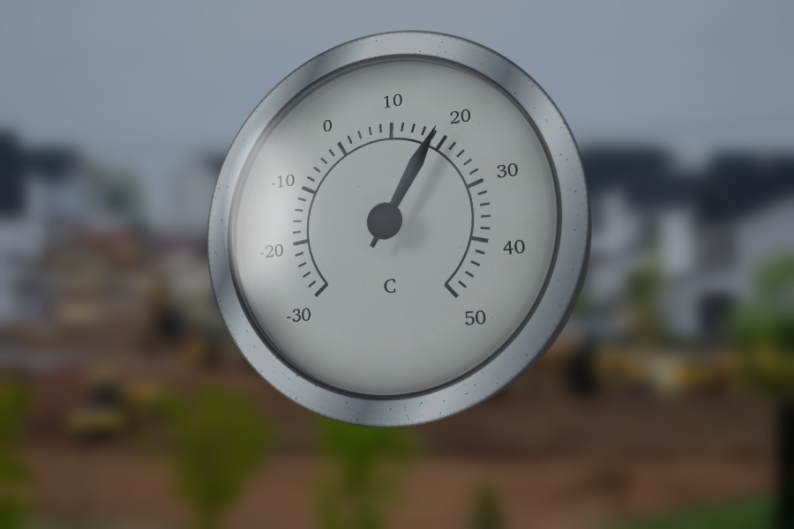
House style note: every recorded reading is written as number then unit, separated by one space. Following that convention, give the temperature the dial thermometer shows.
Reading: 18 °C
